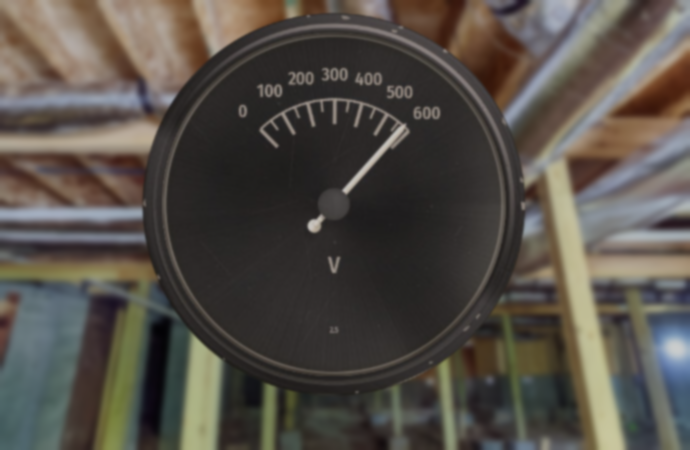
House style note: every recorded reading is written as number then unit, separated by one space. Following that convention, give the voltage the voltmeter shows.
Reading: 575 V
